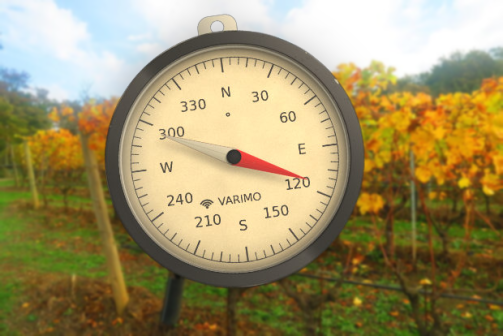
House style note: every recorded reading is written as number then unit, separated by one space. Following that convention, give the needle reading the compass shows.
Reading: 115 °
